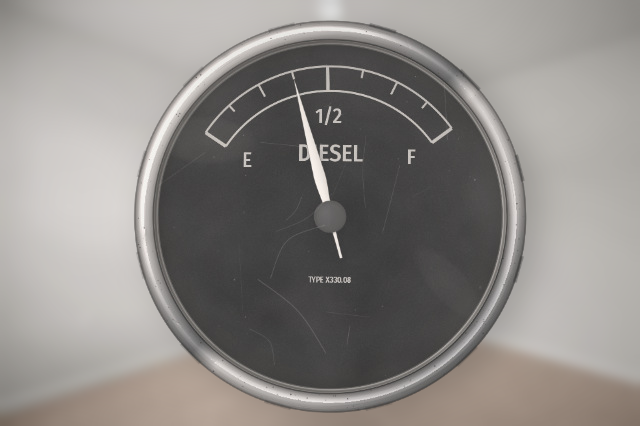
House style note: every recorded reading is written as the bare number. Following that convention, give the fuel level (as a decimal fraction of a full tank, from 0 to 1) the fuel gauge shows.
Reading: 0.375
